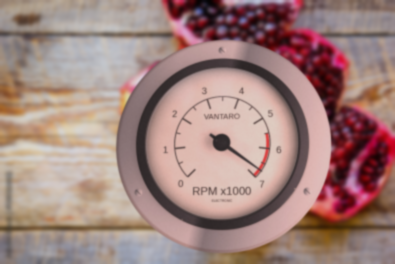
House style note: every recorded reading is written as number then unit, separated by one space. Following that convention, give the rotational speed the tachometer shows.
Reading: 6750 rpm
